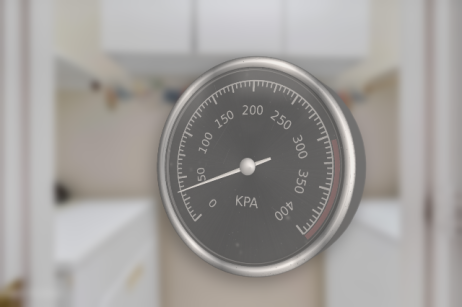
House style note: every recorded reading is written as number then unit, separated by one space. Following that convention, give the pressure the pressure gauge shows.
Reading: 35 kPa
